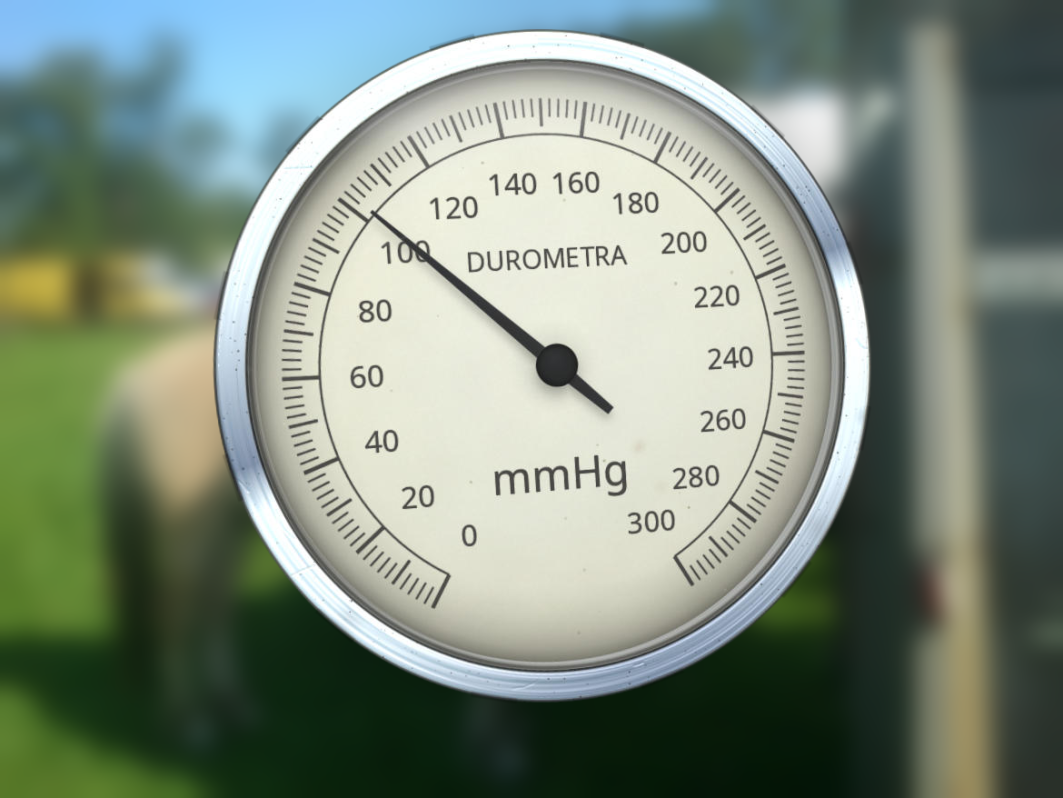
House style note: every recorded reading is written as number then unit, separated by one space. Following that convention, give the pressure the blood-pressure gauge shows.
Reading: 102 mmHg
